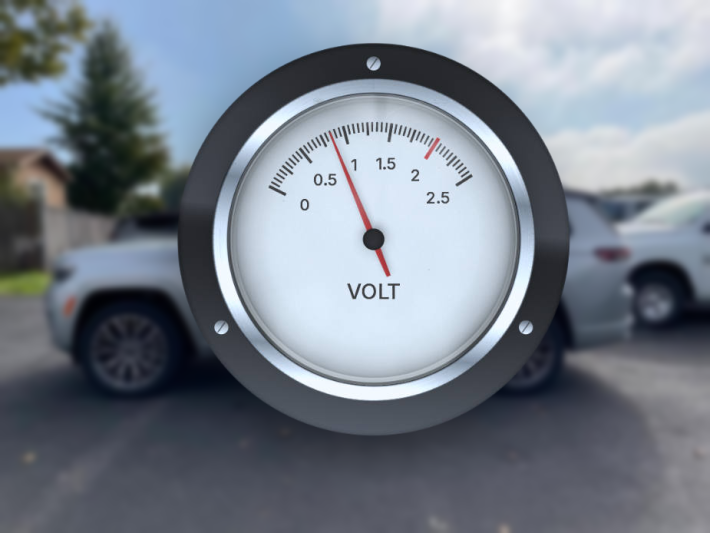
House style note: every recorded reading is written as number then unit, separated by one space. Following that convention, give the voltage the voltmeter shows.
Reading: 0.85 V
